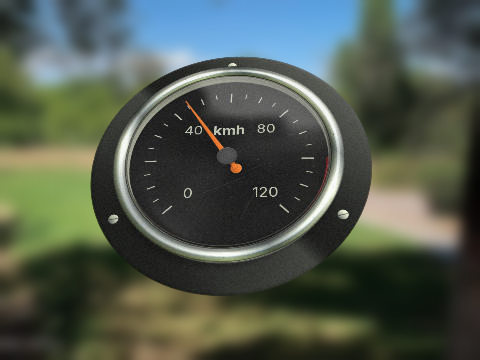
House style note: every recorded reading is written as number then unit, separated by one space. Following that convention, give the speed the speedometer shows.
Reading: 45 km/h
